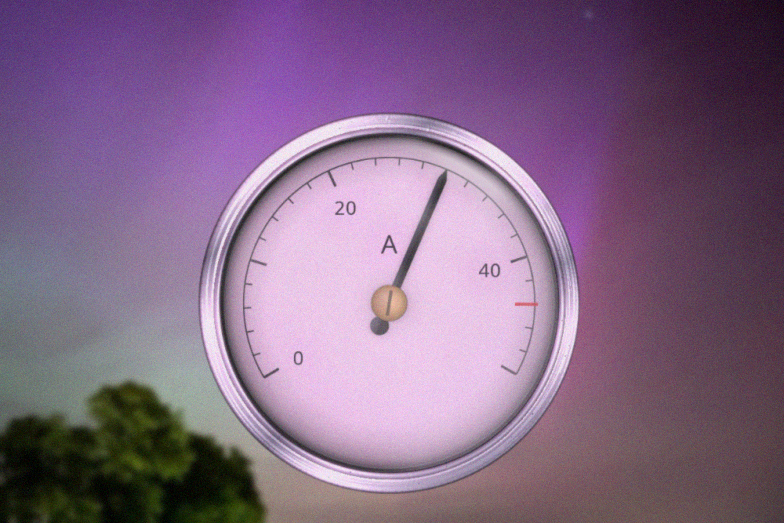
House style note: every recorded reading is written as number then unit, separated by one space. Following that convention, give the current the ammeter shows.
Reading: 30 A
